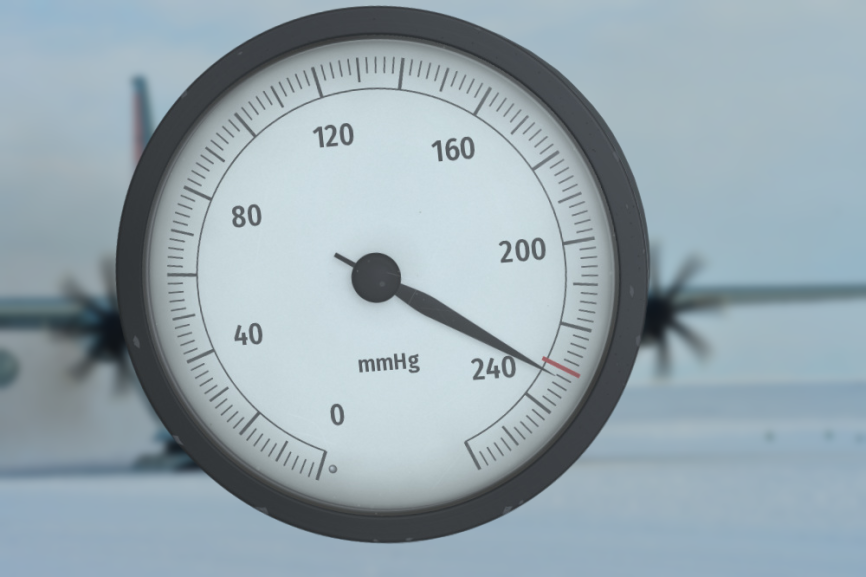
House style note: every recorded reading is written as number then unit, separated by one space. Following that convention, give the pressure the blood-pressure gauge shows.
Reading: 232 mmHg
